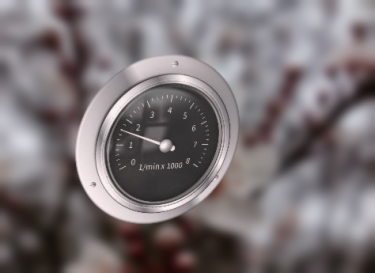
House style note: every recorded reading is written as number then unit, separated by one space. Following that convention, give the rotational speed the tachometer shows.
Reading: 1600 rpm
